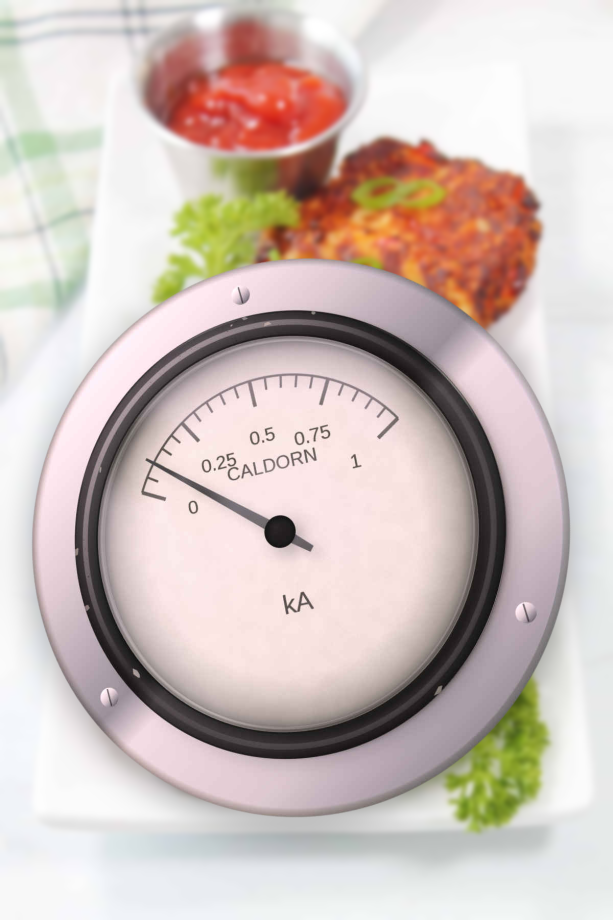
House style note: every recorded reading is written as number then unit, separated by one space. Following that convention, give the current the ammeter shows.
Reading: 0.1 kA
